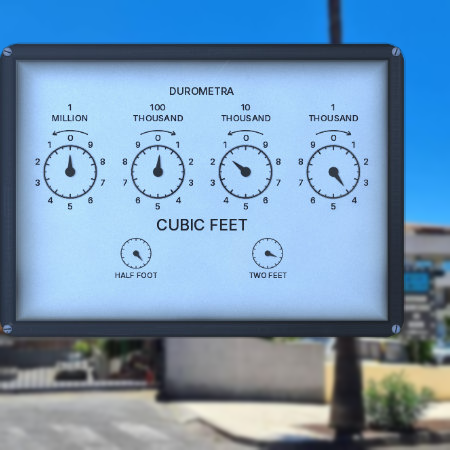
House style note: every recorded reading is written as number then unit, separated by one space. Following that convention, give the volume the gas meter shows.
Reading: 1400 ft³
